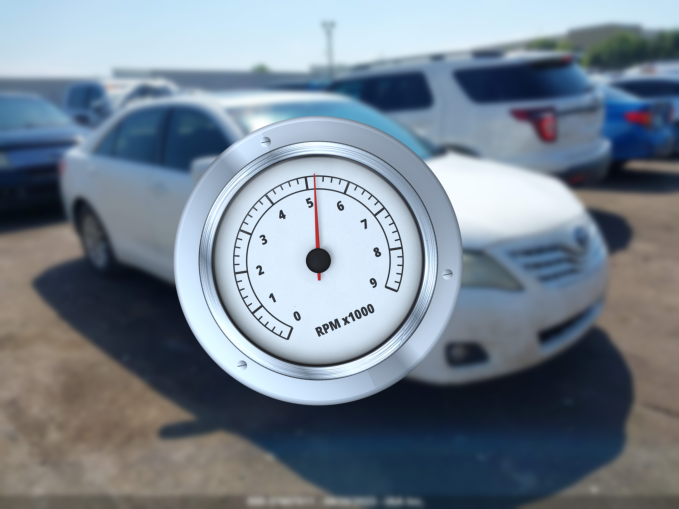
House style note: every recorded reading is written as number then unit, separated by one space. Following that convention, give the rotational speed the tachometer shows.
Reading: 5200 rpm
